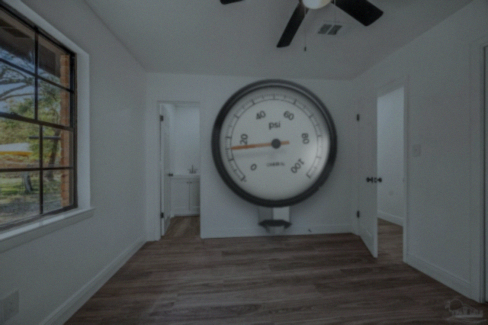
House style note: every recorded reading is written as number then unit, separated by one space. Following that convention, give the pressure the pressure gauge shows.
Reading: 15 psi
